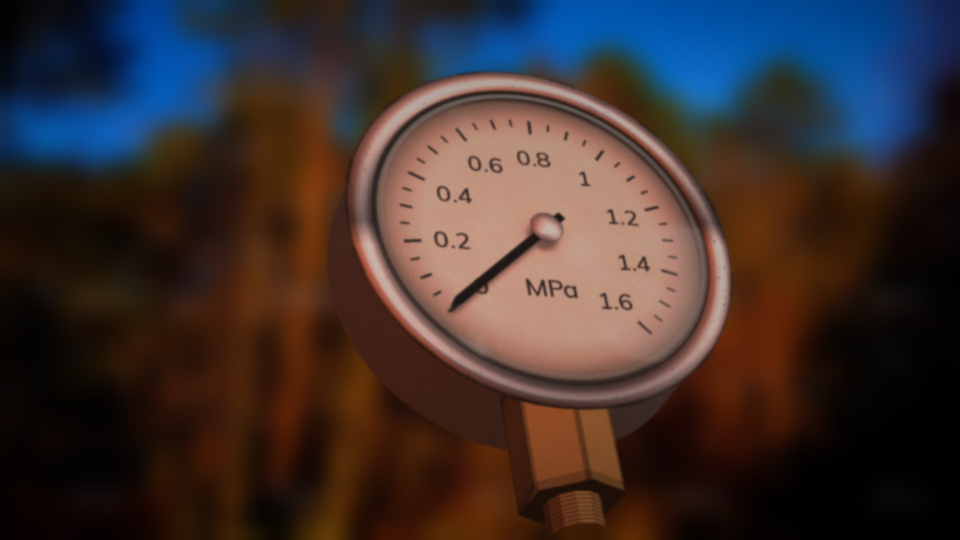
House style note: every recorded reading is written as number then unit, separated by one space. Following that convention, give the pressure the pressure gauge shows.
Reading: 0 MPa
